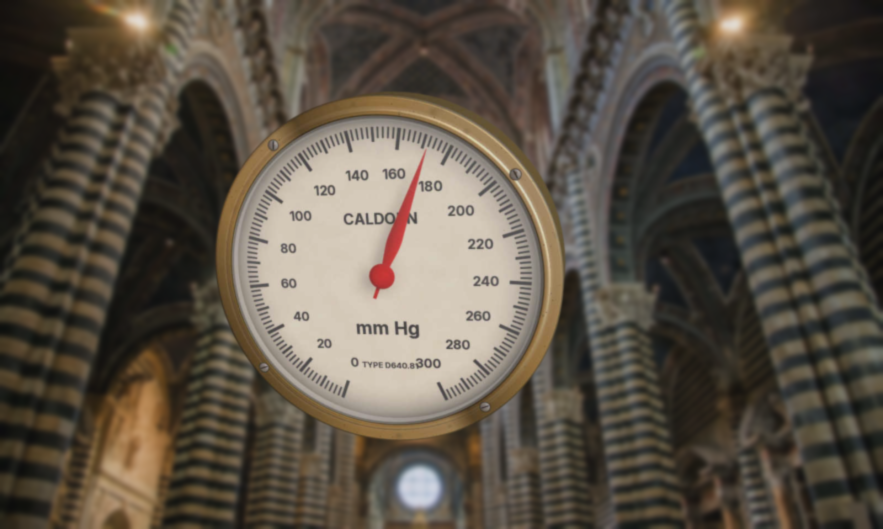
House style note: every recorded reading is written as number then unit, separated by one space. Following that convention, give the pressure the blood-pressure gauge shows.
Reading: 172 mmHg
